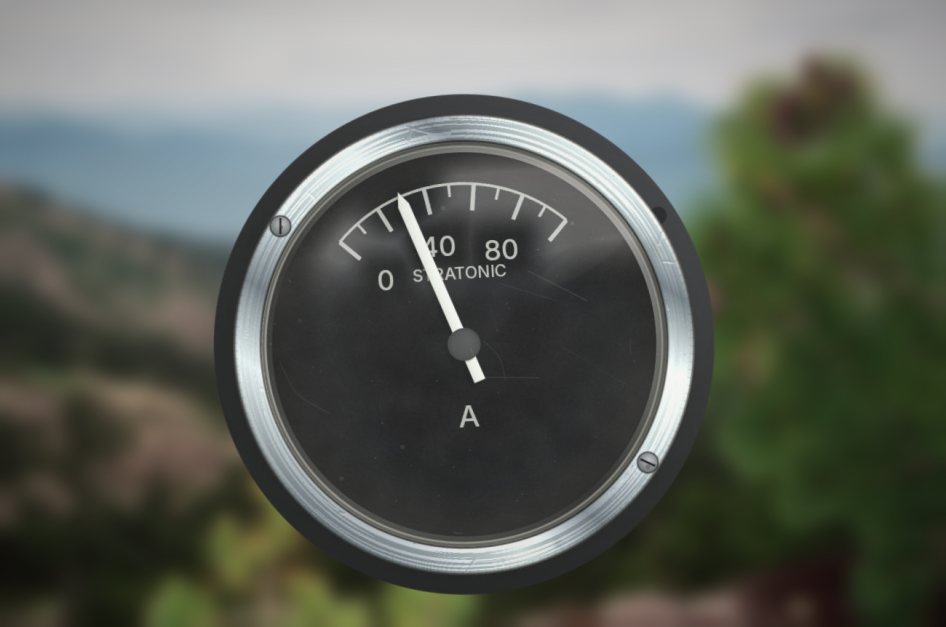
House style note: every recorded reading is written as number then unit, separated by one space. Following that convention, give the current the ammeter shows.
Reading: 30 A
